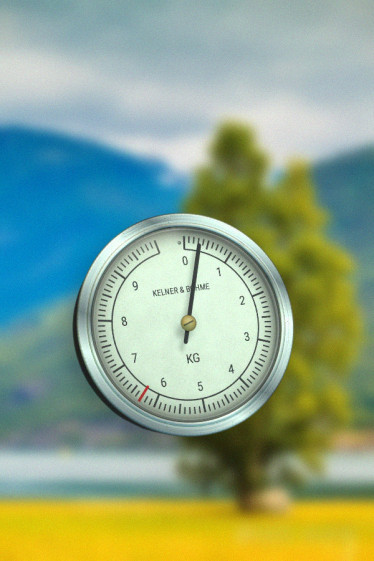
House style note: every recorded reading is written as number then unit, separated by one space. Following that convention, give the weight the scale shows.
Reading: 0.3 kg
